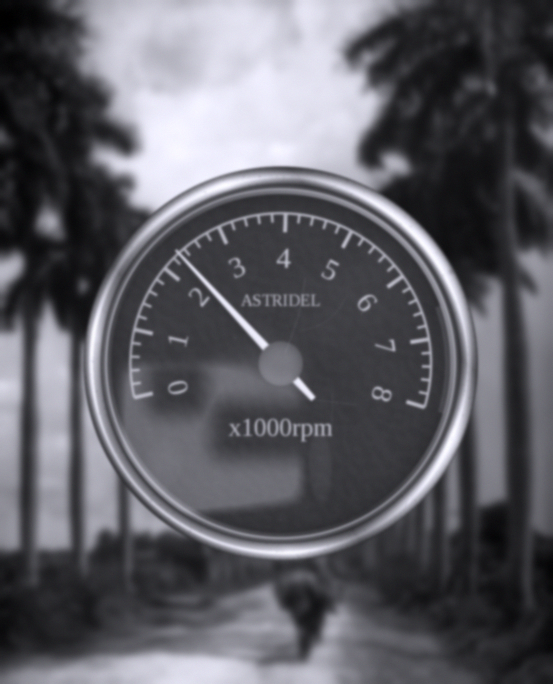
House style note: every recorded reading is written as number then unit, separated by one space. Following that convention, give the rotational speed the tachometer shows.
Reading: 2300 rpm
